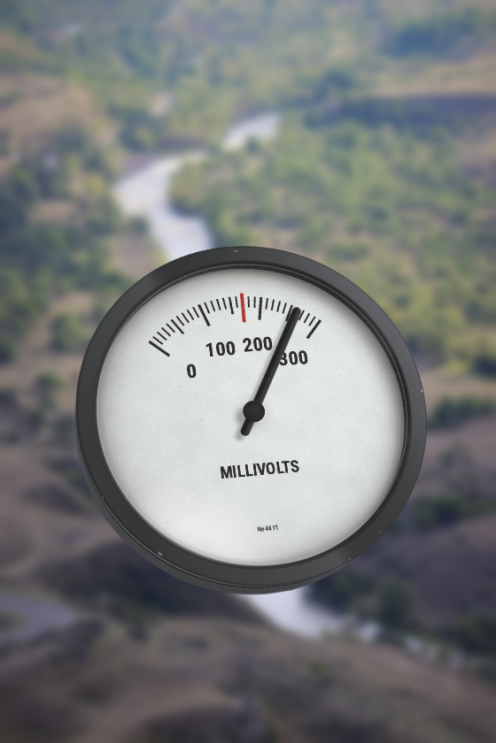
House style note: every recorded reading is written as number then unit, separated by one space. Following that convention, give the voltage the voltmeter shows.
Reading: 260 mV
